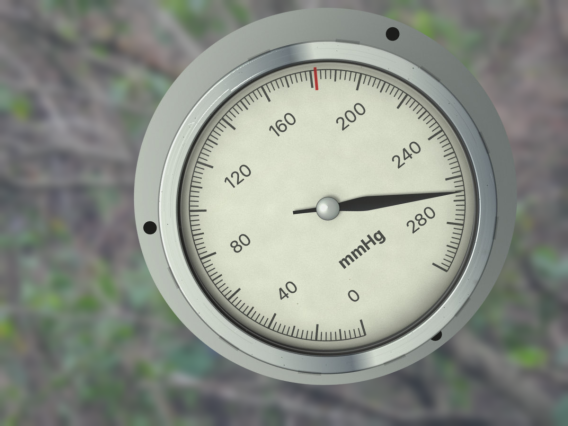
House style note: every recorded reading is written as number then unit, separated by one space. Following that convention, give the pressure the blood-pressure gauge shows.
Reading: 266 mmHg
